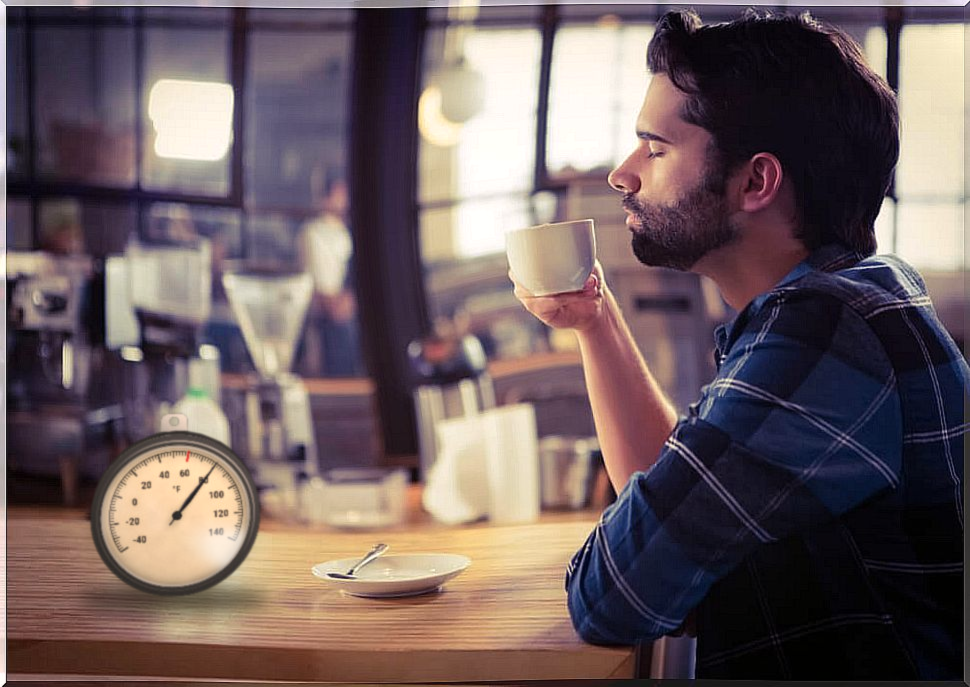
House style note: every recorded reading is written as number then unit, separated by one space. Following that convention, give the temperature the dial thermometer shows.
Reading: 80 °F
